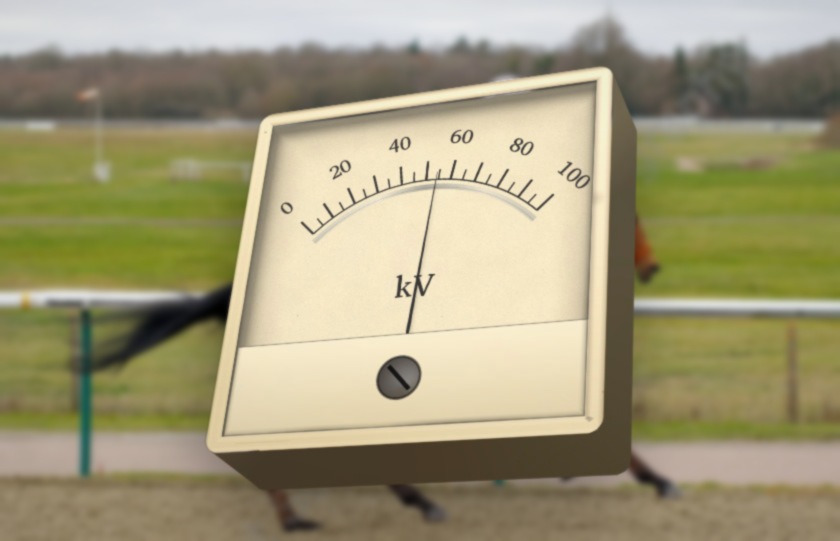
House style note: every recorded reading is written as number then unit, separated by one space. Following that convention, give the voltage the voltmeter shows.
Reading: 55 kV
